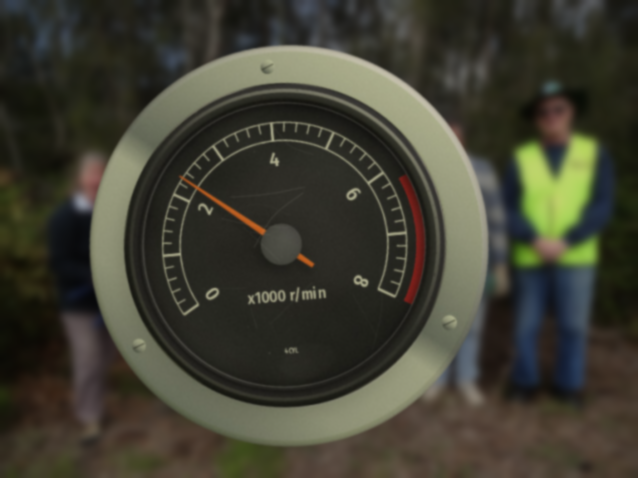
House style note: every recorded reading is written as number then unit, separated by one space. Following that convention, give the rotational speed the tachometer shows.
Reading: 2300 rpm
